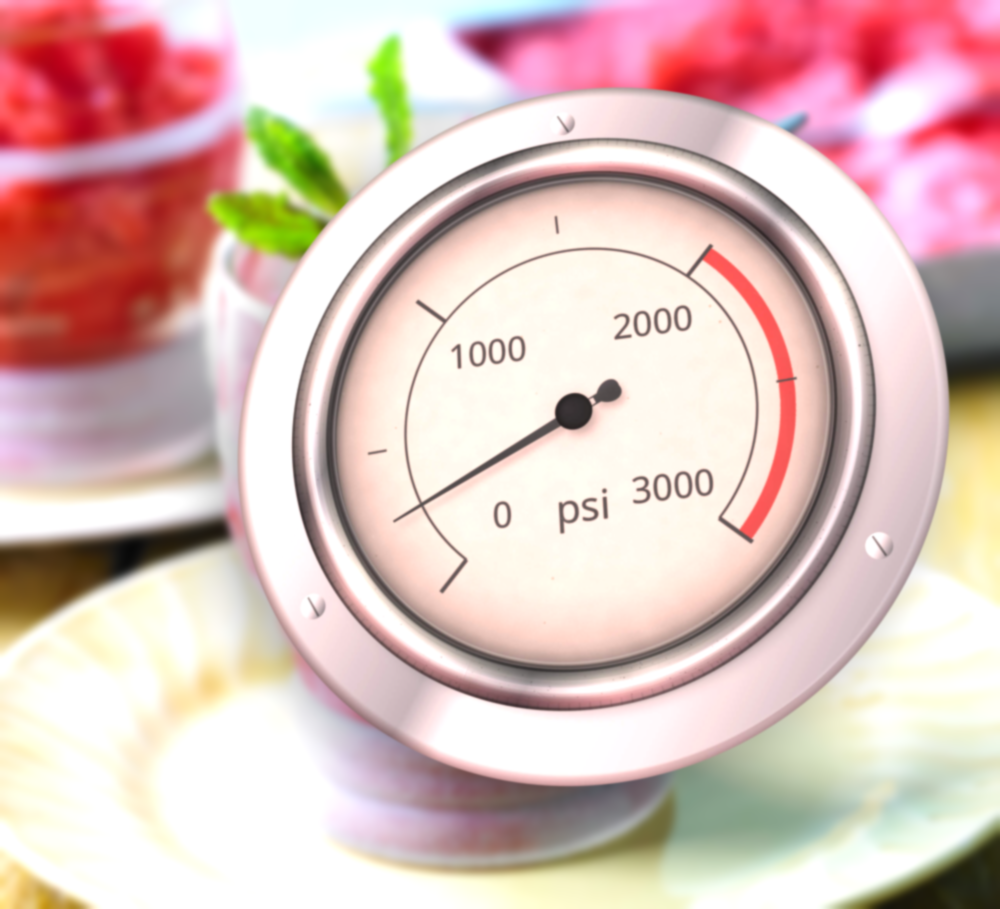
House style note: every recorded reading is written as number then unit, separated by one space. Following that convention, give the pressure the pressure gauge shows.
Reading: 250 psi
